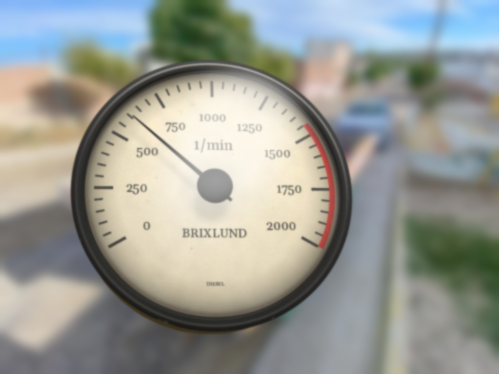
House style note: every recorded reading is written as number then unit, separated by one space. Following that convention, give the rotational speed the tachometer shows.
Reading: 600 rpm
